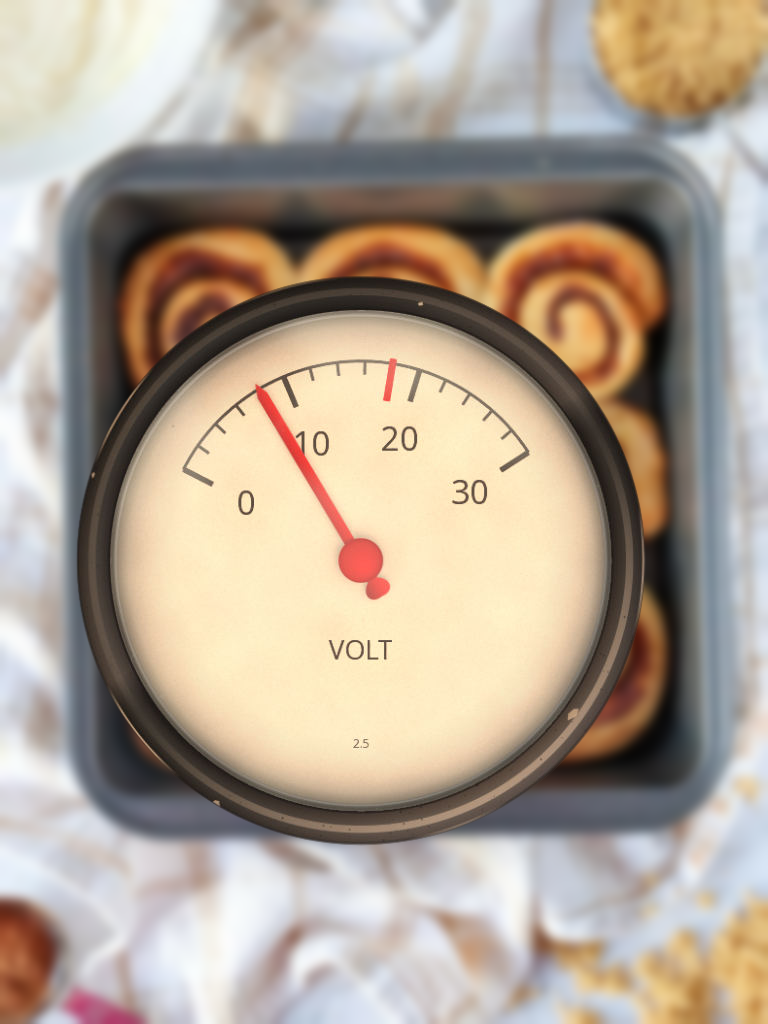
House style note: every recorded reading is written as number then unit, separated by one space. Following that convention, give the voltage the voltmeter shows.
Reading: 8 V
